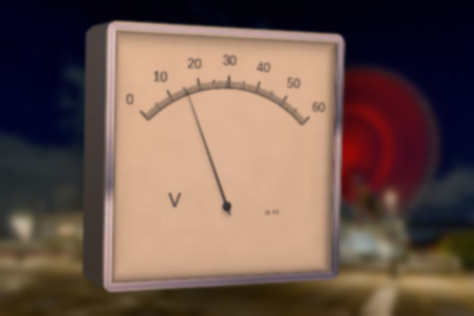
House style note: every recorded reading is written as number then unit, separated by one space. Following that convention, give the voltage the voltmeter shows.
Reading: 15 V
